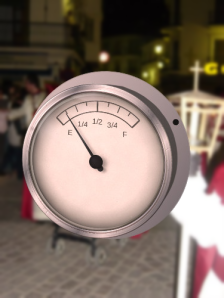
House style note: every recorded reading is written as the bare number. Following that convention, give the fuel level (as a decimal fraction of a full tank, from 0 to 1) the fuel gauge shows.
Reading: 0.125
